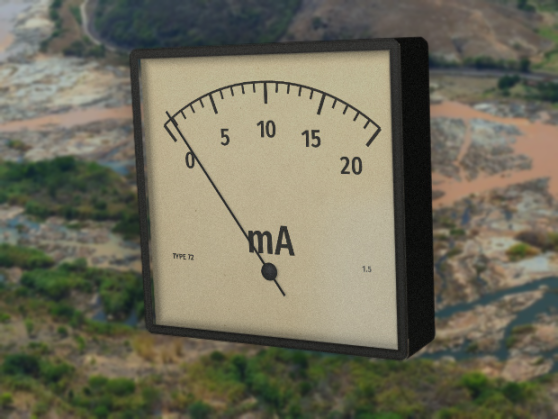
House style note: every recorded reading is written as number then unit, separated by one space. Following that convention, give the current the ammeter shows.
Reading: 1 mA
